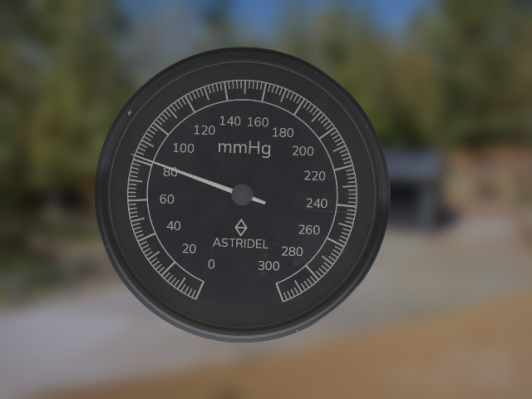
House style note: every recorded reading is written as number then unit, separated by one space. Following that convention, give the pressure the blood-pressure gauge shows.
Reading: 82 mmHg
